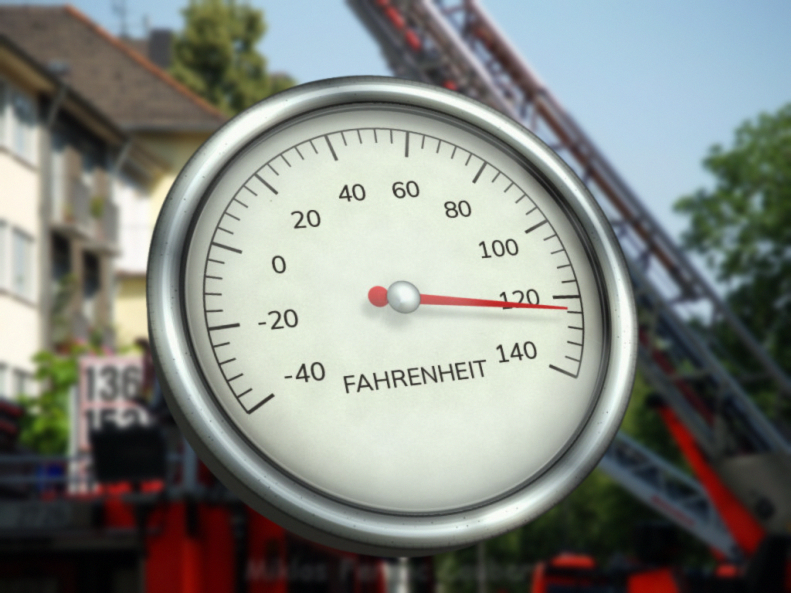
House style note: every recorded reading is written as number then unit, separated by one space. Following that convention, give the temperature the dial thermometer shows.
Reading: 124 °F
